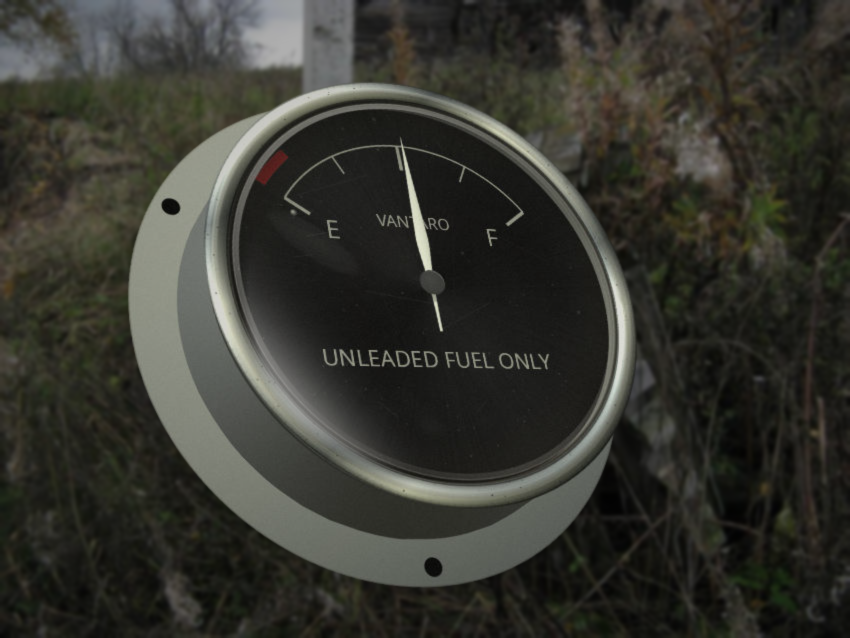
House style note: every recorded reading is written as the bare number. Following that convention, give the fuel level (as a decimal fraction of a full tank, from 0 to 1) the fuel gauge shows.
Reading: 0.5
